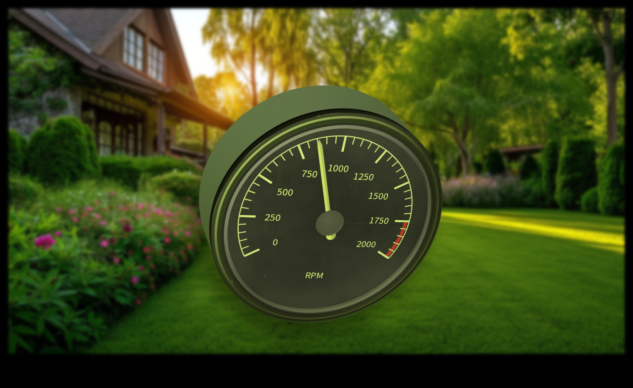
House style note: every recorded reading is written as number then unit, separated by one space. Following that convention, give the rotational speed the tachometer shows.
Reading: 850 rpm
